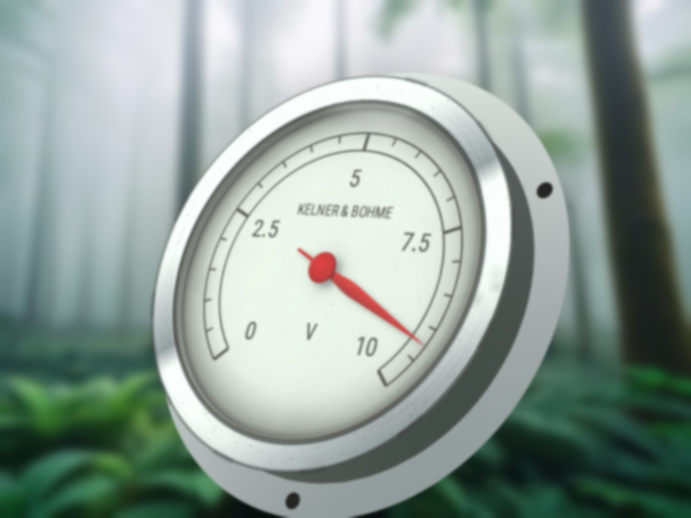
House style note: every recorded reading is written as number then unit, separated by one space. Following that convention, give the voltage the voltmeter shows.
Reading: 9.25 V
